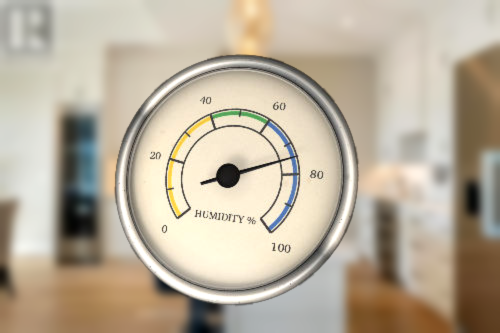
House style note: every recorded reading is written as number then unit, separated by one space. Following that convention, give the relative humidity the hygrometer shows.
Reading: 75 %
